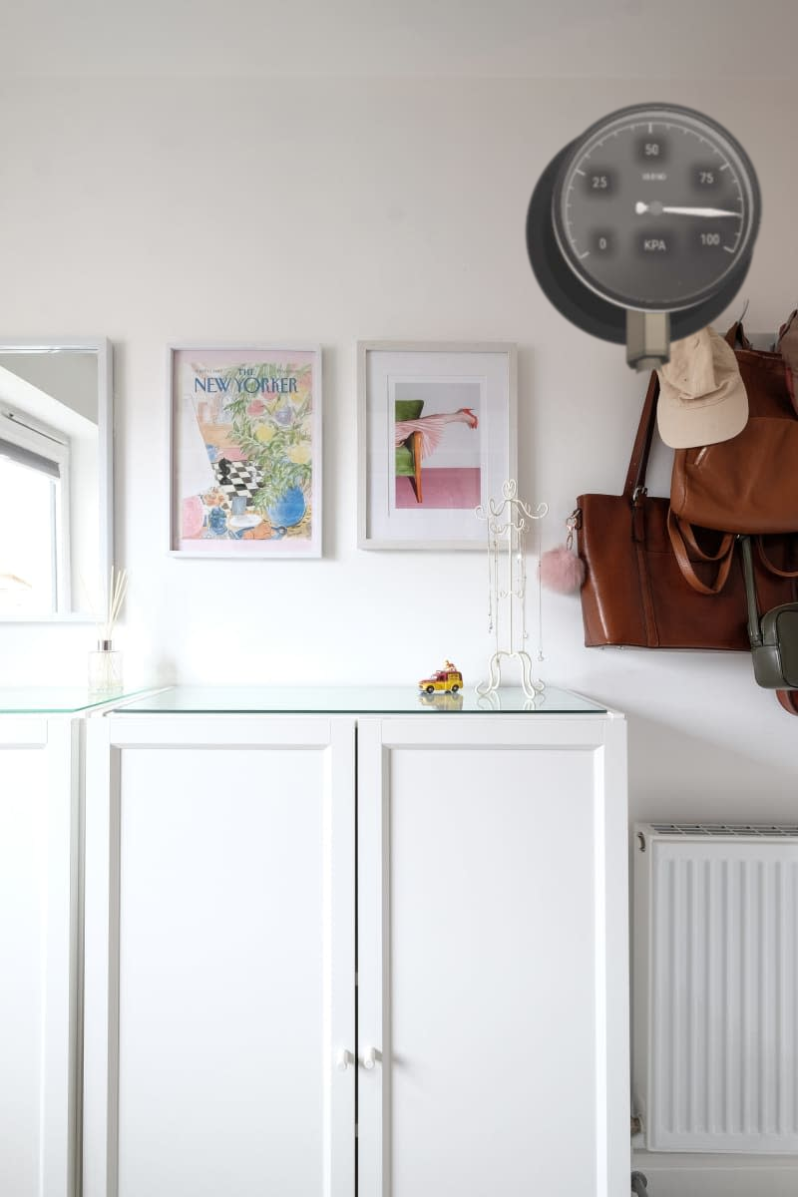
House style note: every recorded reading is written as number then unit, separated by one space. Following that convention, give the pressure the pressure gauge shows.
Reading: 90 kPa
